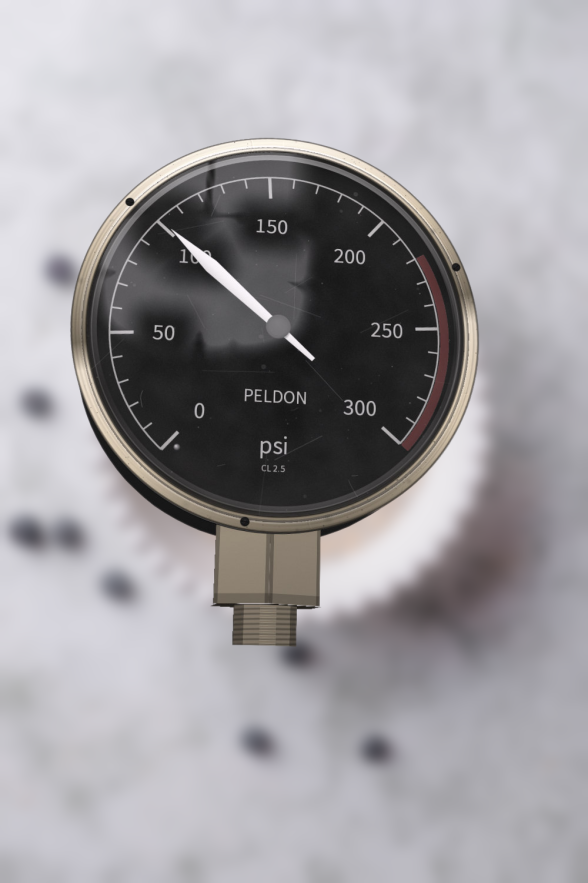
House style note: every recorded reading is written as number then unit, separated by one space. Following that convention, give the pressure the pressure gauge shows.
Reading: 100 psi
